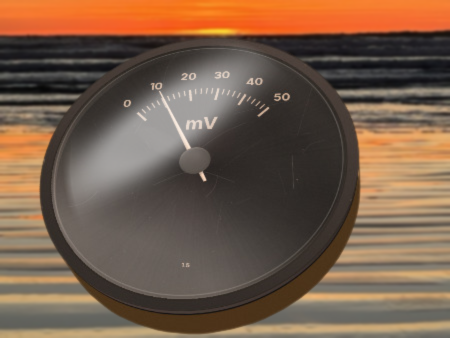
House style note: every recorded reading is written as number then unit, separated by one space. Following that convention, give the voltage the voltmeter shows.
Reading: 10 mV
